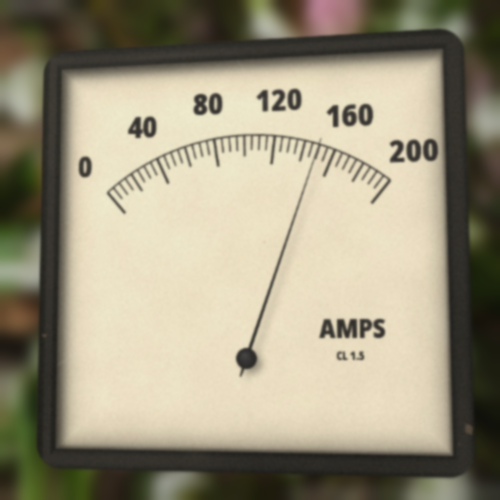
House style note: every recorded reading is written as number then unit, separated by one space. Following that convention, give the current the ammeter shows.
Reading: 150 A
